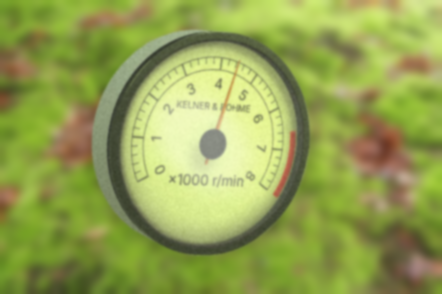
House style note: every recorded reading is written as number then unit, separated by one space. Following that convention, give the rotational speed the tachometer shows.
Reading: 4400 rpm
